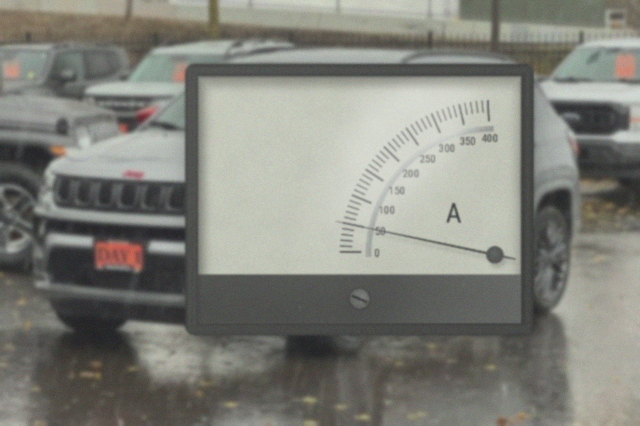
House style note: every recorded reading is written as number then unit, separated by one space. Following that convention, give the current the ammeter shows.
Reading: 50 A
